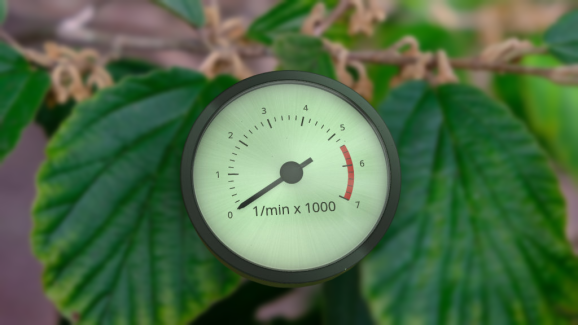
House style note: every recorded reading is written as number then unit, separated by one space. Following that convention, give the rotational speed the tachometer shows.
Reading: 0 rpm
